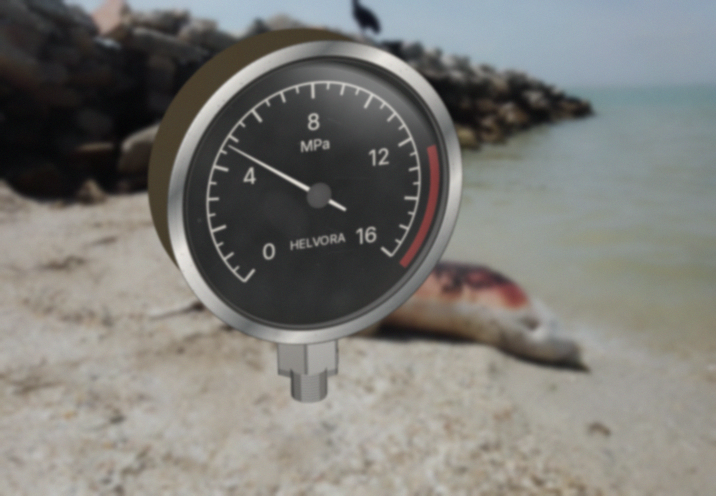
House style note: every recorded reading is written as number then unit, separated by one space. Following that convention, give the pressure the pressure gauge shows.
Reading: 4.75 MPa
